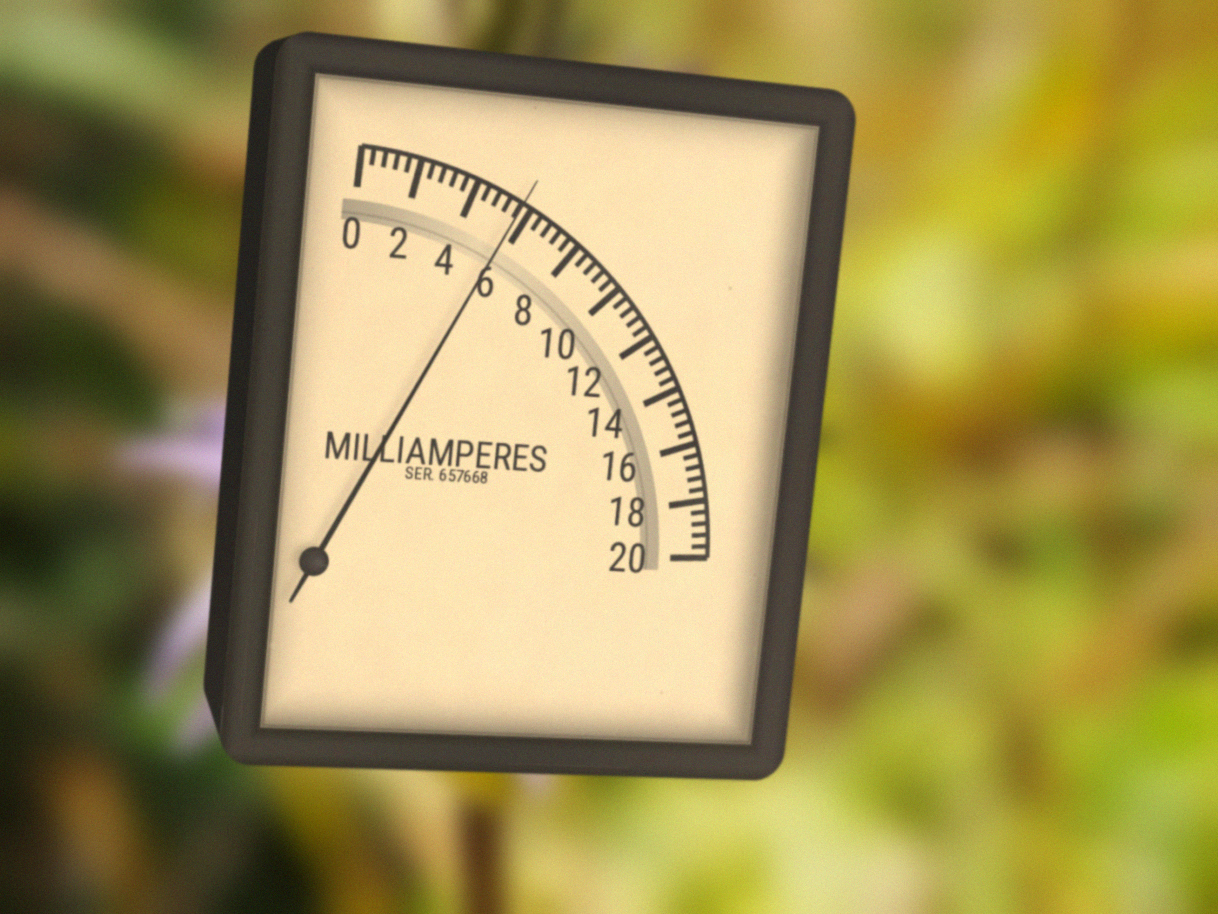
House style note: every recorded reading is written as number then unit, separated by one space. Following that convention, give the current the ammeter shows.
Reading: 5.6 mA
